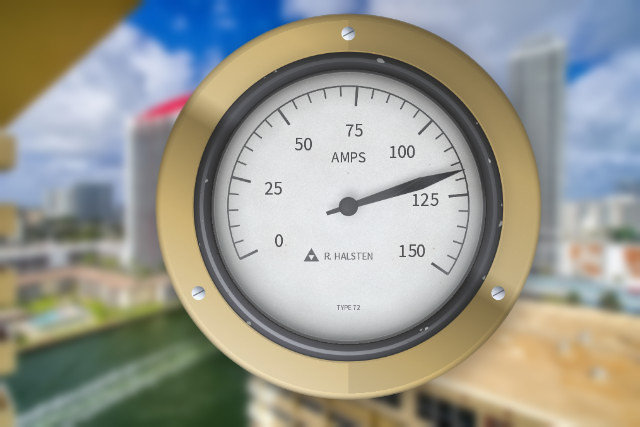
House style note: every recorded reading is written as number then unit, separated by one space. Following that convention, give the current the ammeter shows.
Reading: 117.5 A
